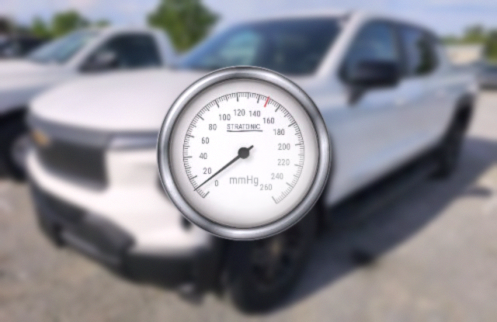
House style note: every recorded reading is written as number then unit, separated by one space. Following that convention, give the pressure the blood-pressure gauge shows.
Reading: 10 mmHg
